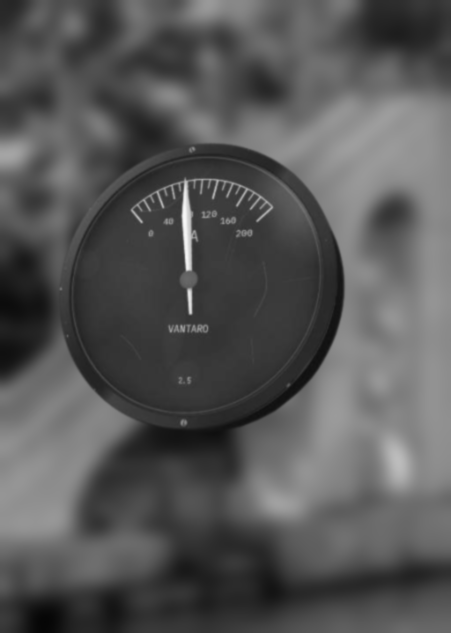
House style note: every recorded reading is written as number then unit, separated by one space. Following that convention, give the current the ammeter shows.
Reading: 80 A
